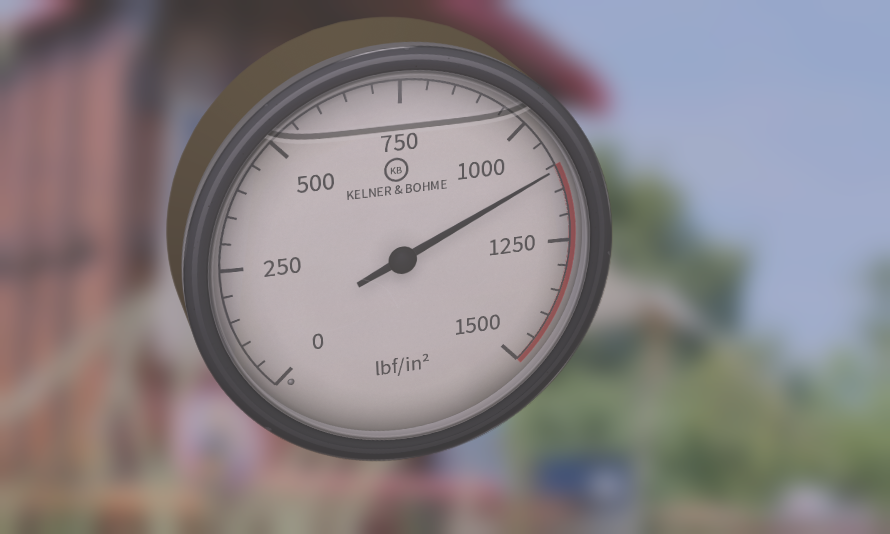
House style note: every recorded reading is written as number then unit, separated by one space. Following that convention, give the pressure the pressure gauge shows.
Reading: 1100 psi
